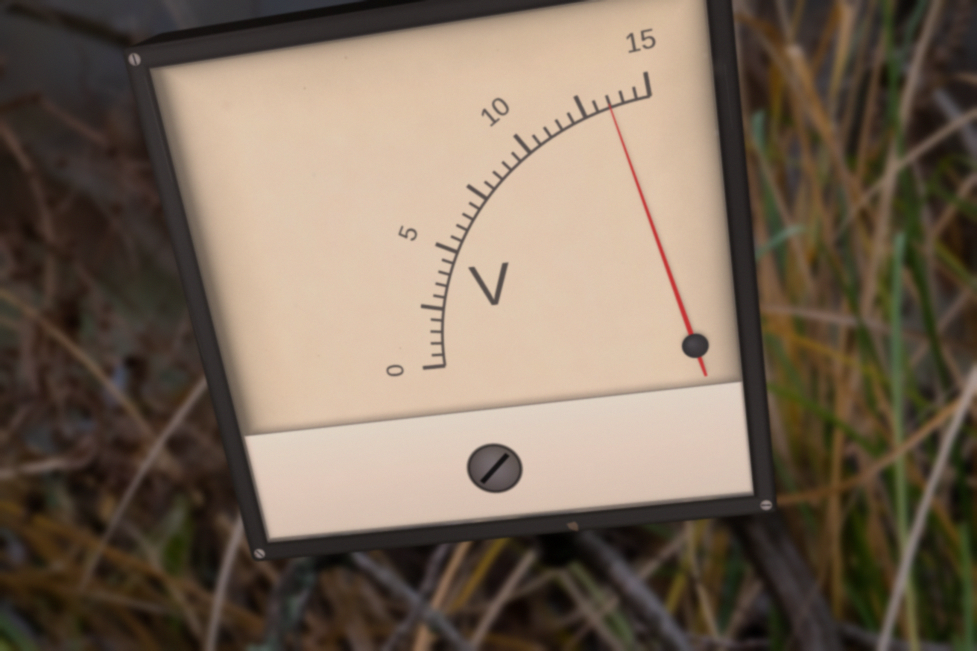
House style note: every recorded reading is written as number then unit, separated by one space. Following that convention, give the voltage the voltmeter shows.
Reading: 13.5 V
